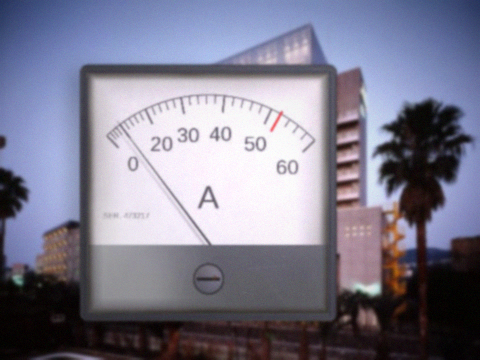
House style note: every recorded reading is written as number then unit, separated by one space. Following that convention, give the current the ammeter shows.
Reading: 10 A
